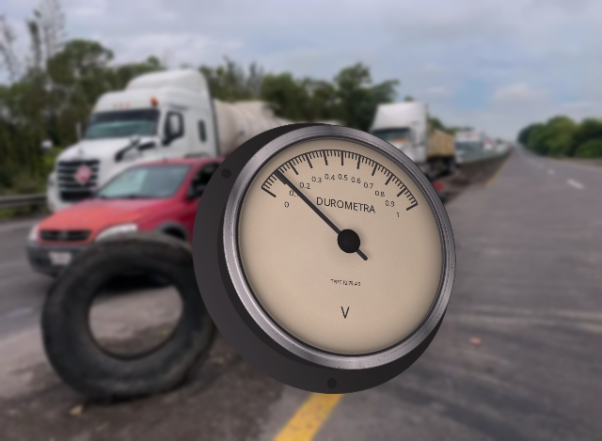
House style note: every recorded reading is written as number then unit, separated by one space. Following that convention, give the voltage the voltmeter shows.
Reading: 0.1 V
